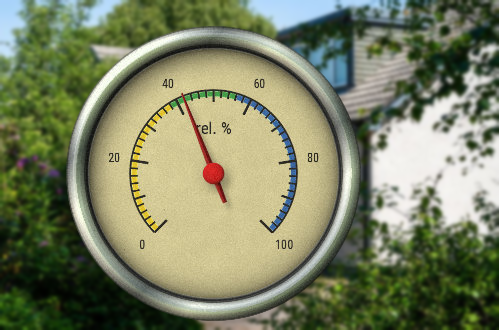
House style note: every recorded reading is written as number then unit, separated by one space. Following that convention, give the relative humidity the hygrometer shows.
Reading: 42 %
